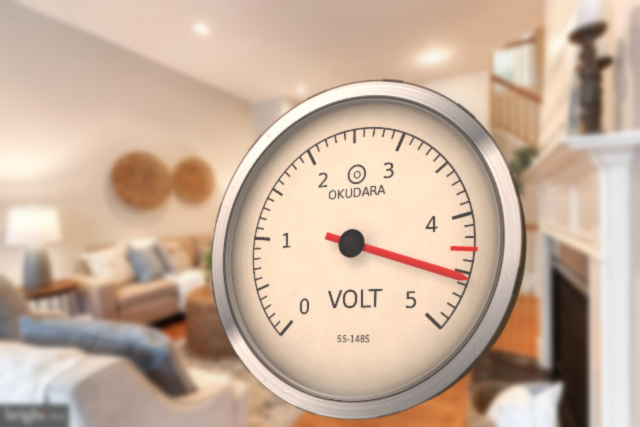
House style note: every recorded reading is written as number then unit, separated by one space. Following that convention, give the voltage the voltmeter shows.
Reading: 4.55 V
